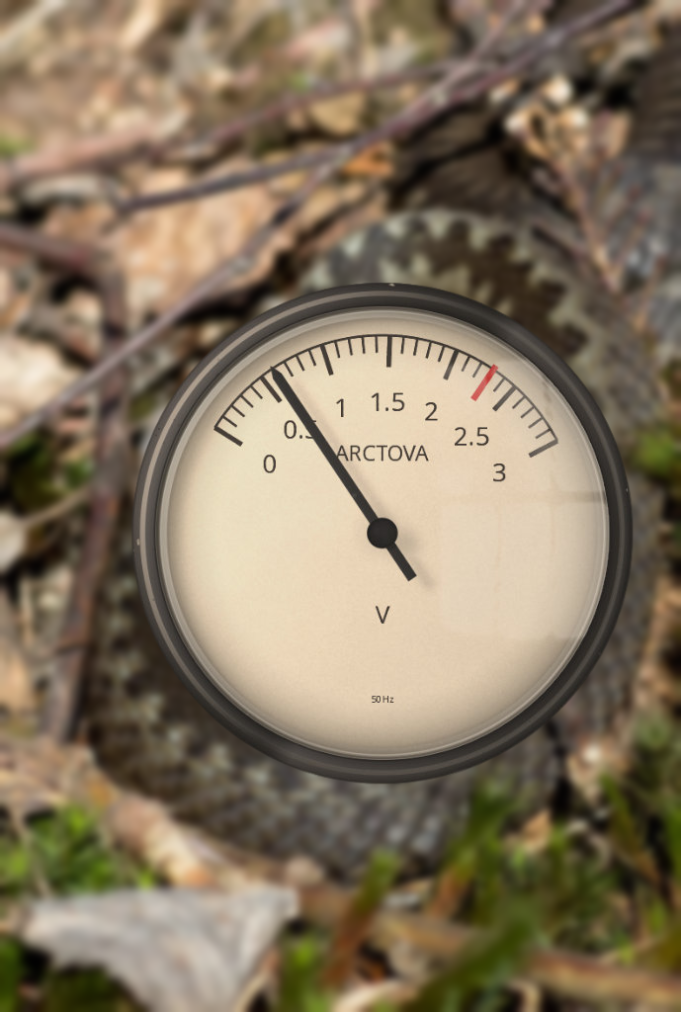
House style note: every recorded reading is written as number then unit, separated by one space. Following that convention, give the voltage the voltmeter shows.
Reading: 0.6 V
